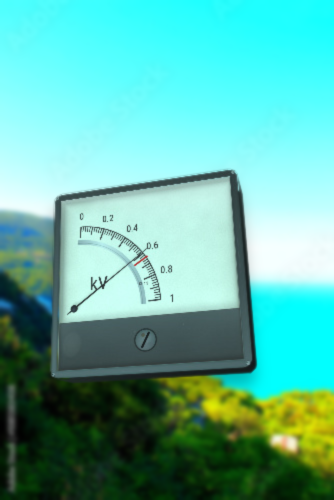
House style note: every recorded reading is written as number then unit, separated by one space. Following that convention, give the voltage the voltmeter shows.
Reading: 0.6 kV
